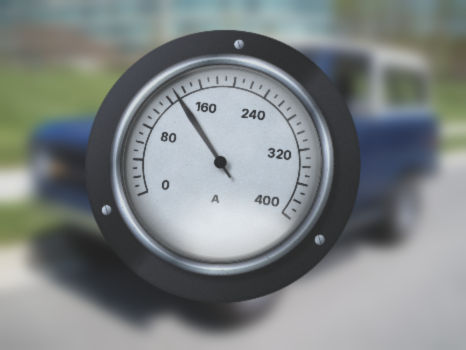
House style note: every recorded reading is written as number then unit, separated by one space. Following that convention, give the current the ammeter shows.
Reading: 130 A
